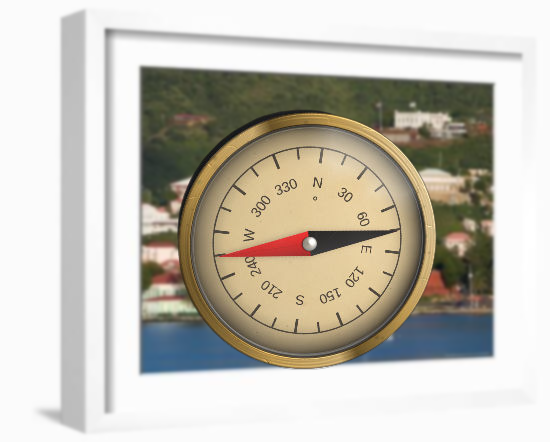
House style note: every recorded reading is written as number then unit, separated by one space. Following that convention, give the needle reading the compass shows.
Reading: 255 °
